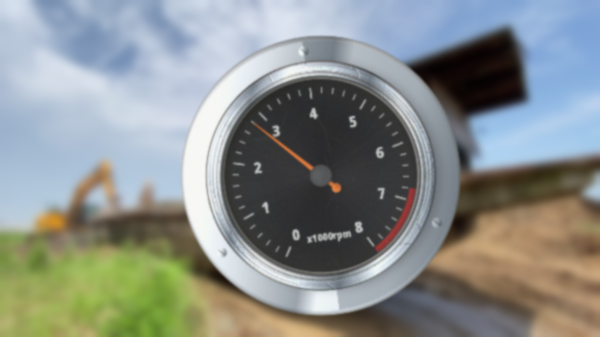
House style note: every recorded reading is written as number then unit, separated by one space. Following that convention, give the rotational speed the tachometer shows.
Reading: 2800 rpm
